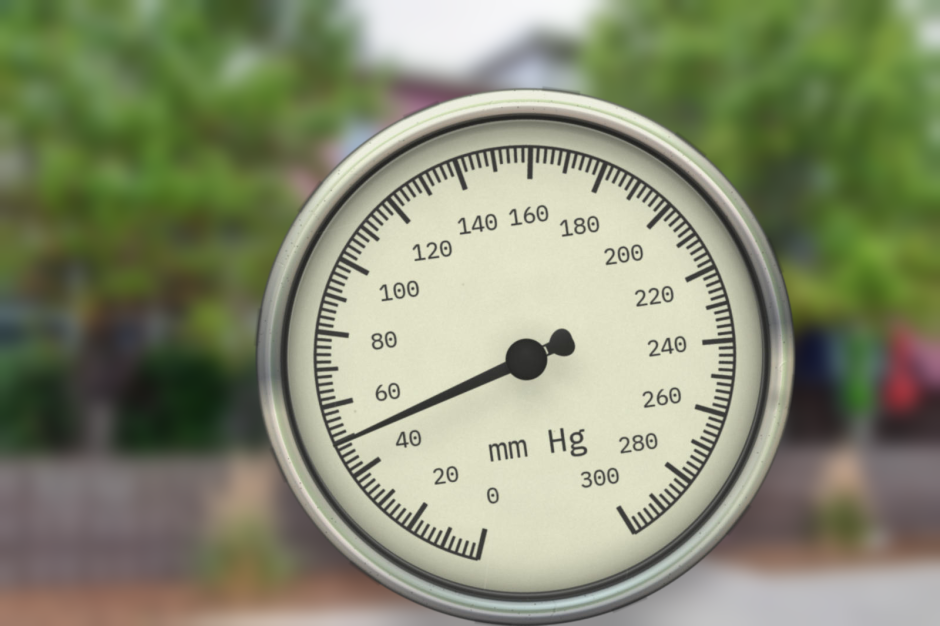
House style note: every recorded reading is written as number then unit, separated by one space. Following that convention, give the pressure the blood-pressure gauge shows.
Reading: 50 mmHg
